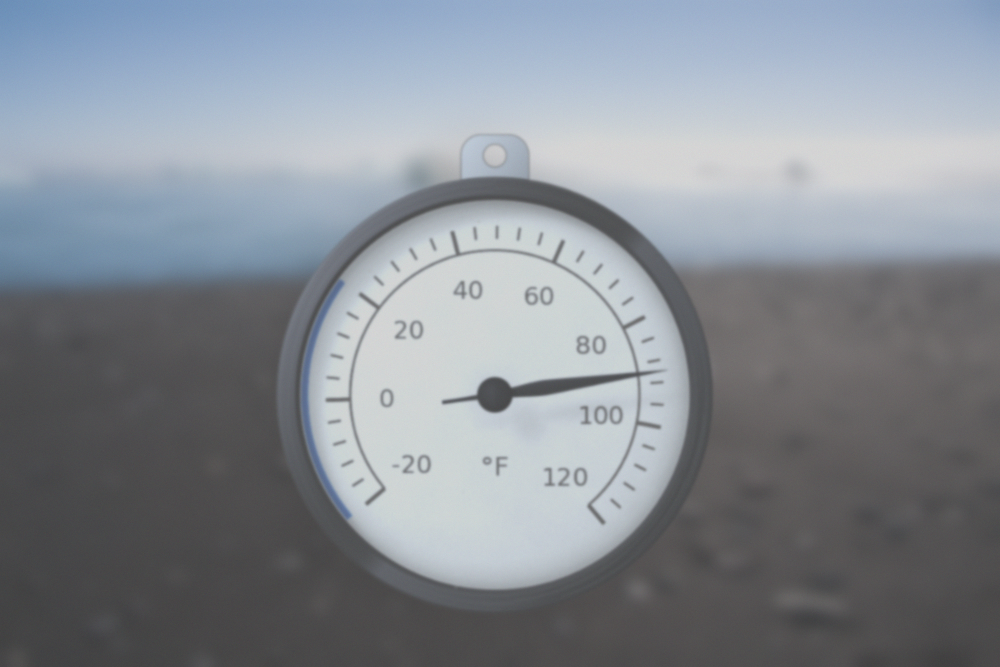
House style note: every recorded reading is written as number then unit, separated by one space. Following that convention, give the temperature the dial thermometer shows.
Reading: 90 °F
